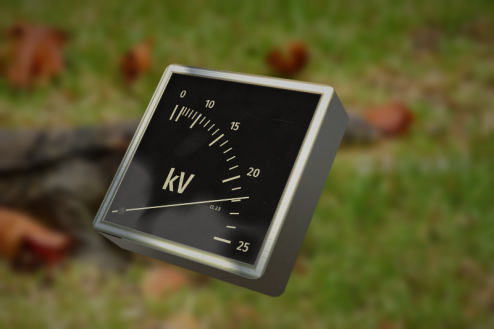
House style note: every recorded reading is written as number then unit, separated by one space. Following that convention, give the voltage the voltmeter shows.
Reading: 22 kV
